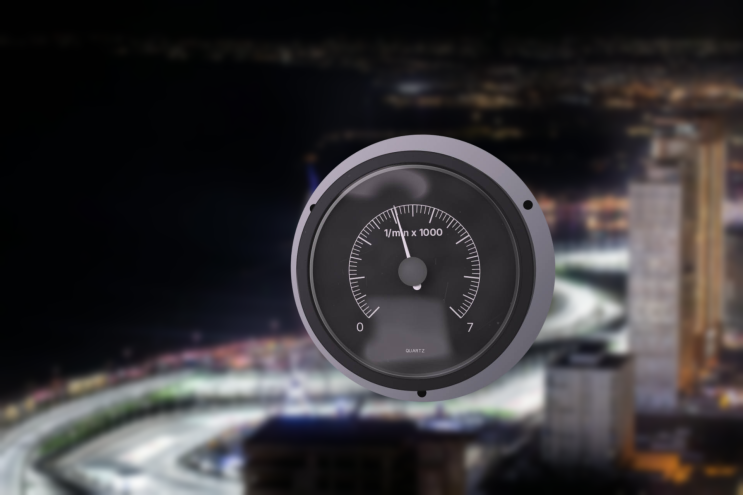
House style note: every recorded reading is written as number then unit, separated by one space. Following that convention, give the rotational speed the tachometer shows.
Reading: 3100 rpm
